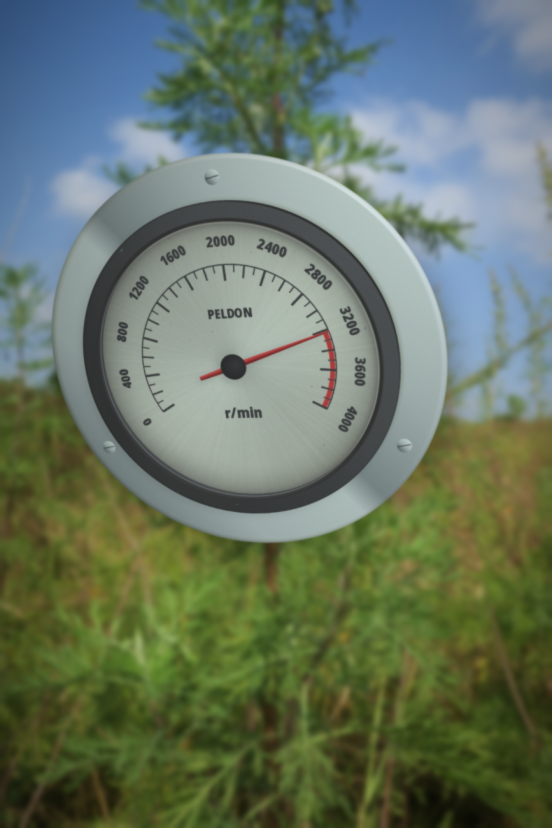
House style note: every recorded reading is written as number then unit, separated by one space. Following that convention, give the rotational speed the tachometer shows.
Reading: 3200 rpm
